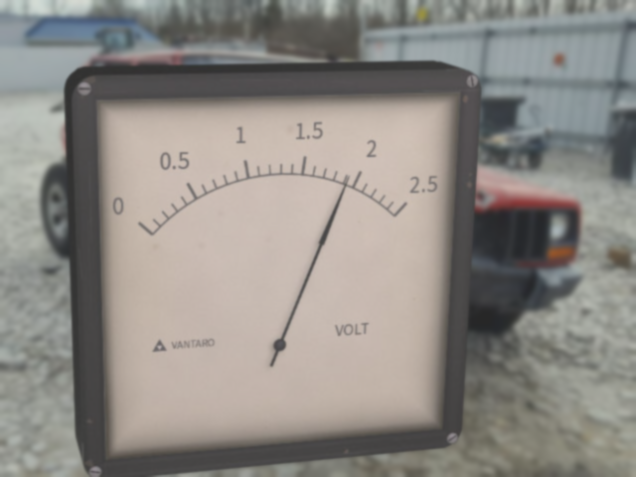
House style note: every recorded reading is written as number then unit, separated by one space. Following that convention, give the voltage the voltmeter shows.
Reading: 1.9 V
